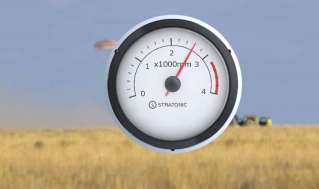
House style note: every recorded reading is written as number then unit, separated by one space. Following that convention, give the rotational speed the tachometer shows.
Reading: 2600 rpm
